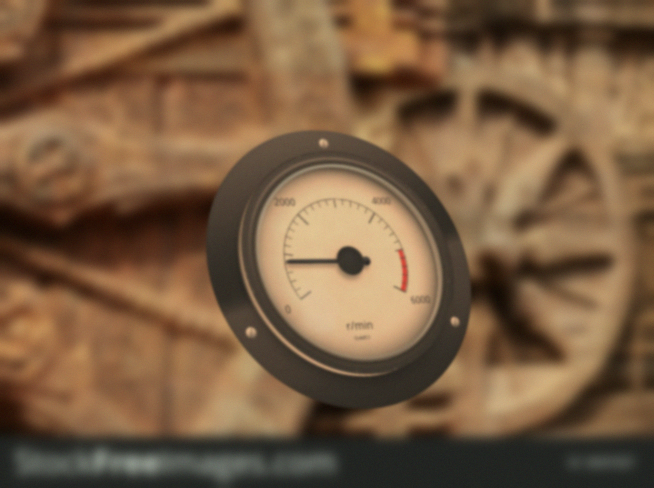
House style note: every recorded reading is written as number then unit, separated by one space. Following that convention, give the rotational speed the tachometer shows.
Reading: 800 rpm
